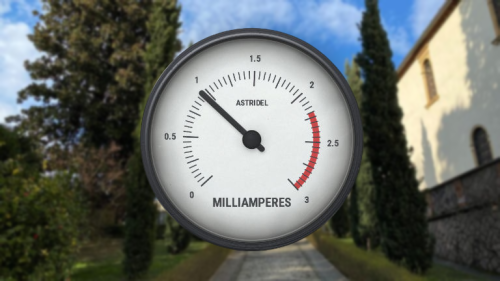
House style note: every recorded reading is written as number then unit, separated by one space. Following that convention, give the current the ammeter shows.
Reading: 0.95 mA
